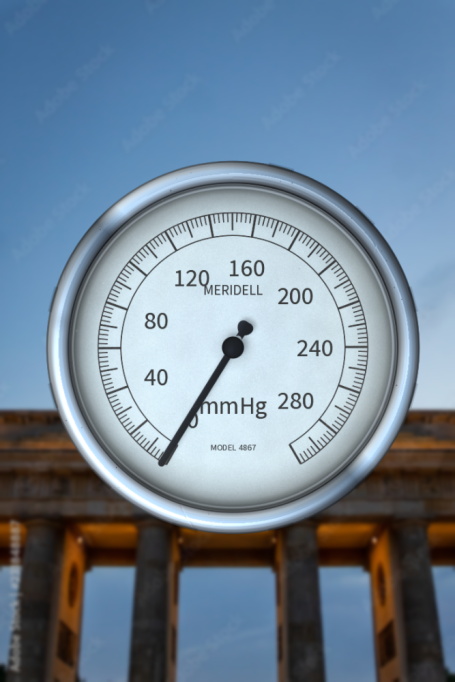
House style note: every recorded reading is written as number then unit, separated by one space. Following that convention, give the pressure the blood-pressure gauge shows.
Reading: 2 mmHg
